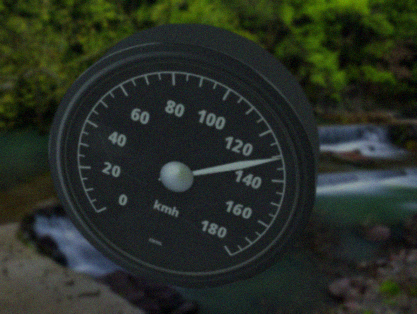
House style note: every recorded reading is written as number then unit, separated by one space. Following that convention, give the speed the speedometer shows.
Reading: 130 km/h
